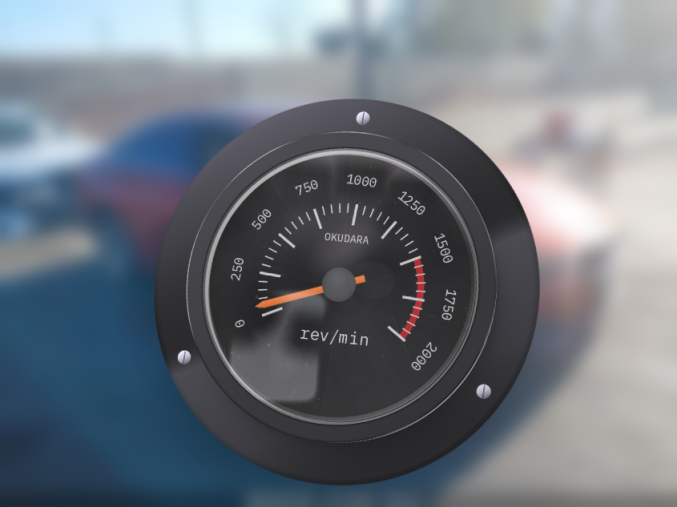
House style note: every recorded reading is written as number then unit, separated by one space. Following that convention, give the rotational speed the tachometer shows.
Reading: 50 rpm
